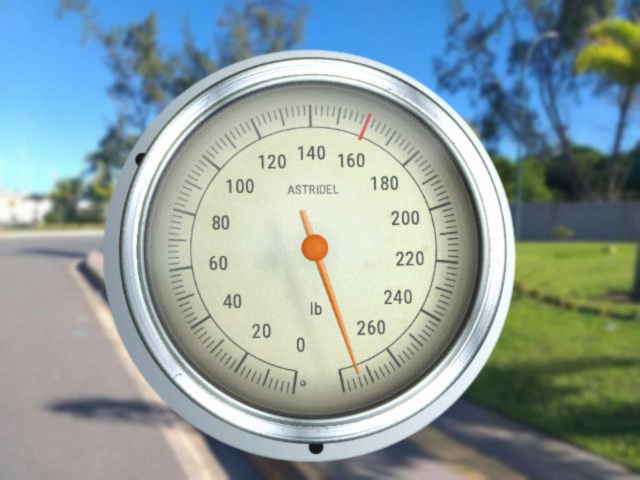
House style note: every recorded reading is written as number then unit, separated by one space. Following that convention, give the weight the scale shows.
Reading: 274 lb
